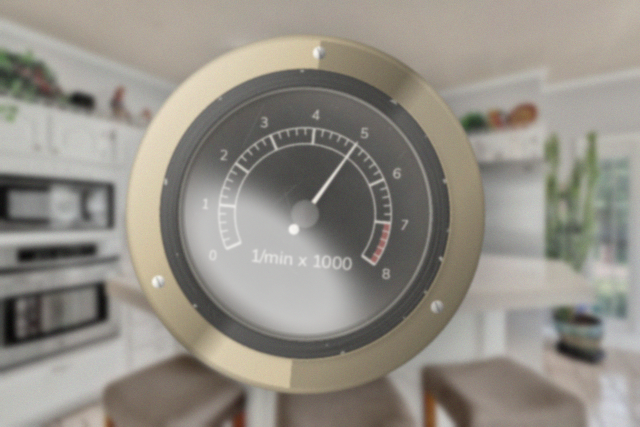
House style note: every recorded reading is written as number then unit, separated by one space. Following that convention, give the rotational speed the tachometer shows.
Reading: 5000 rpm
